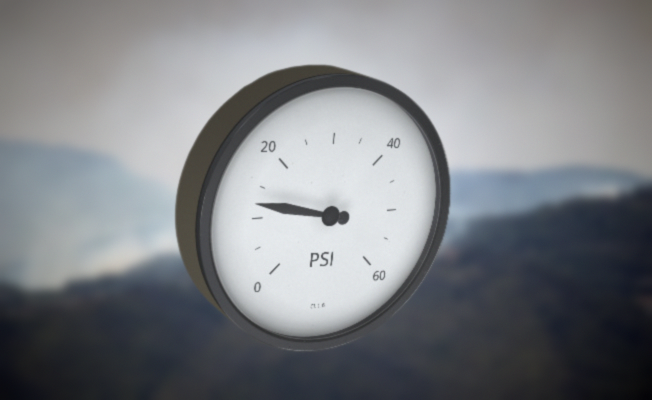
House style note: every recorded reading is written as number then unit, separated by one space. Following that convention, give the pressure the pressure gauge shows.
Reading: 12.5 psi
